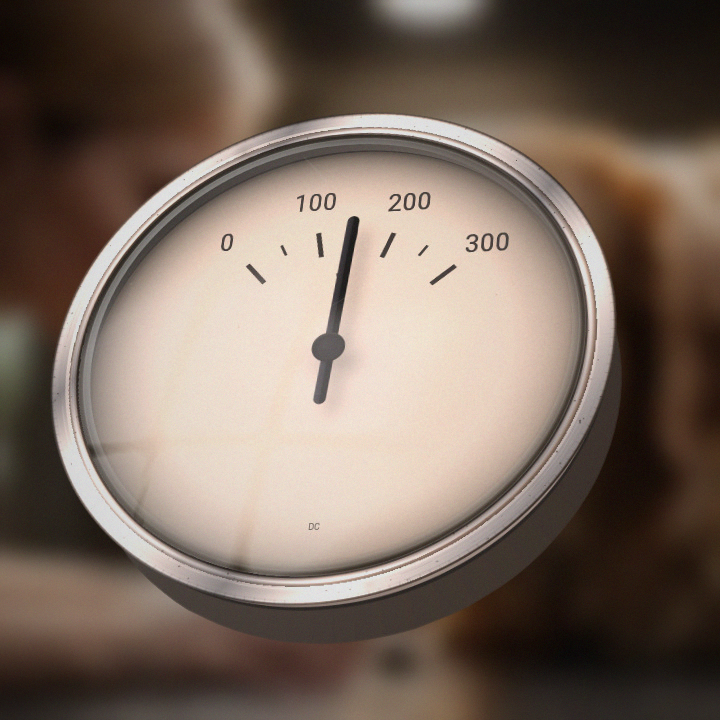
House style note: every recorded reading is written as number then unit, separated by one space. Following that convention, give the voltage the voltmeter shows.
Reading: 150 V
